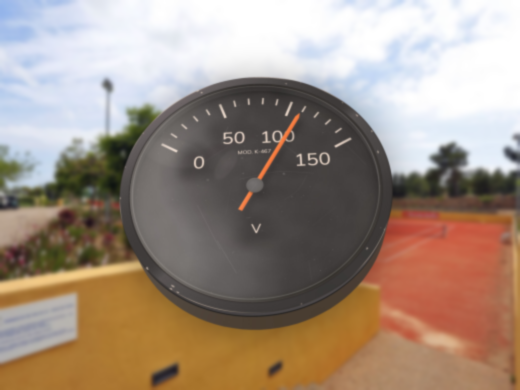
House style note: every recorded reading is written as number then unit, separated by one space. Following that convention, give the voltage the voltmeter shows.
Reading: 110 V
